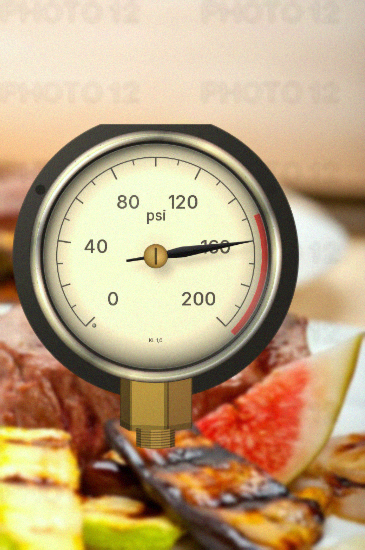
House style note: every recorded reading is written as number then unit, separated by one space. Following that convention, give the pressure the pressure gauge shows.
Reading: 160 psi
